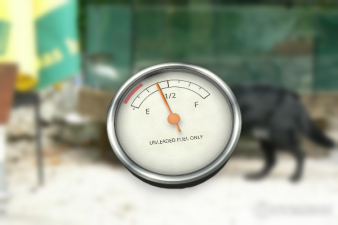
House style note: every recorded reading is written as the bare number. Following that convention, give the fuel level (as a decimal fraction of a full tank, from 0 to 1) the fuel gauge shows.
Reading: 0.375
